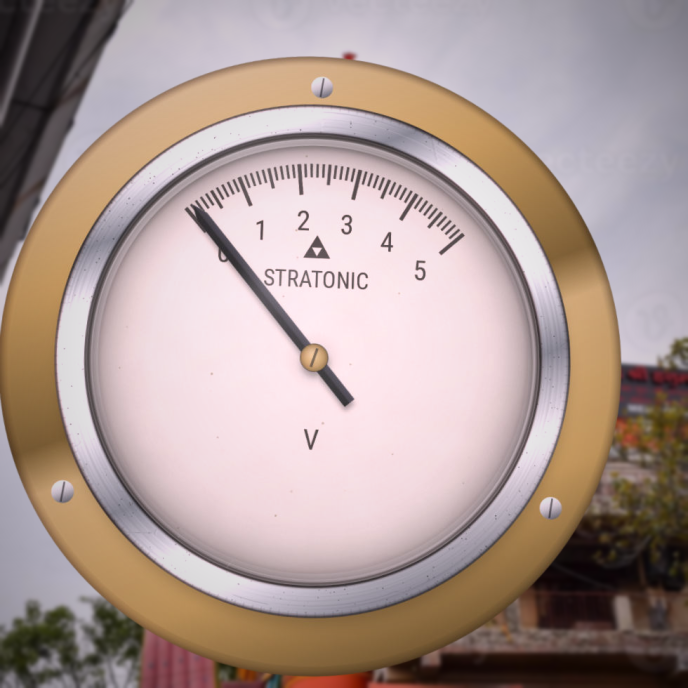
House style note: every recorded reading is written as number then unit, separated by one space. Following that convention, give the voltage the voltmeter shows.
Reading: 0.1 V
